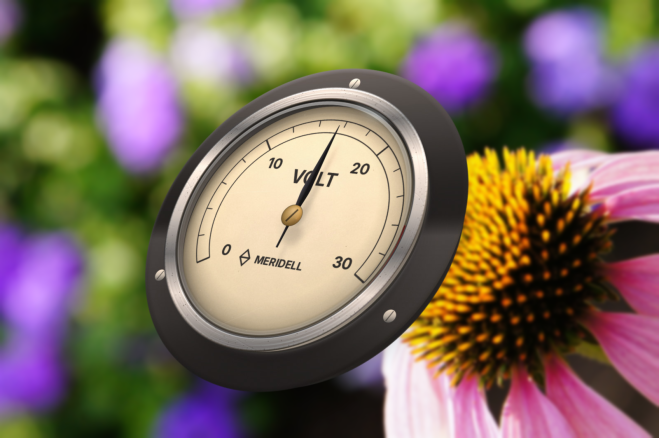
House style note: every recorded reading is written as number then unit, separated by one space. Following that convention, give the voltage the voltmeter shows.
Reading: 16 V
